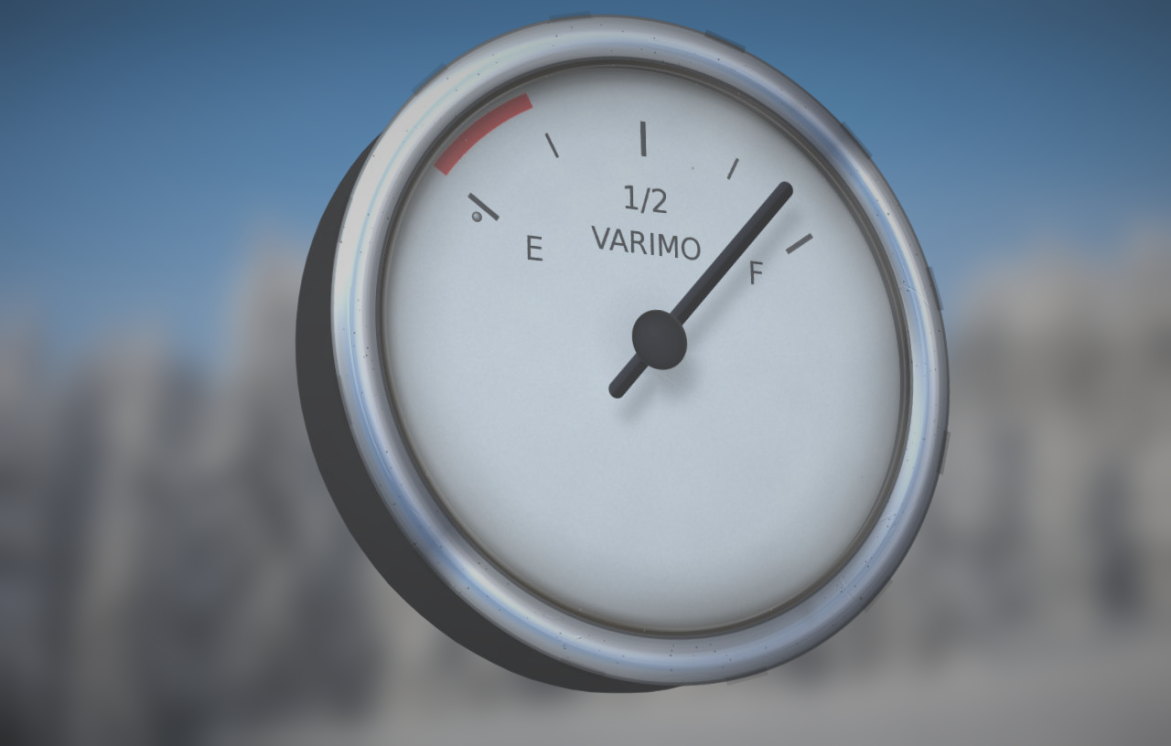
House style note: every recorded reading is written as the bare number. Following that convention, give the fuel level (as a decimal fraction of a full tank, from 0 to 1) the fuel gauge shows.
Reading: 0.875
